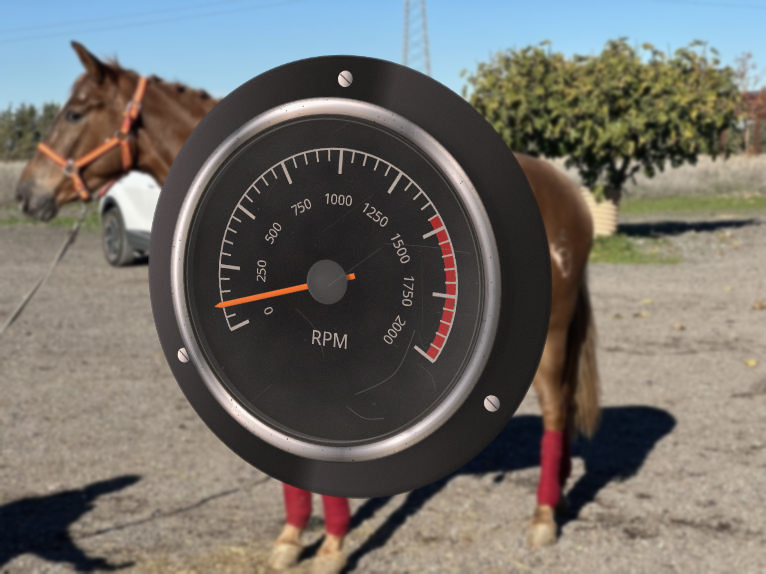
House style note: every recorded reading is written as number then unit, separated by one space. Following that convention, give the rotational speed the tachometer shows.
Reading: 100 rpm
